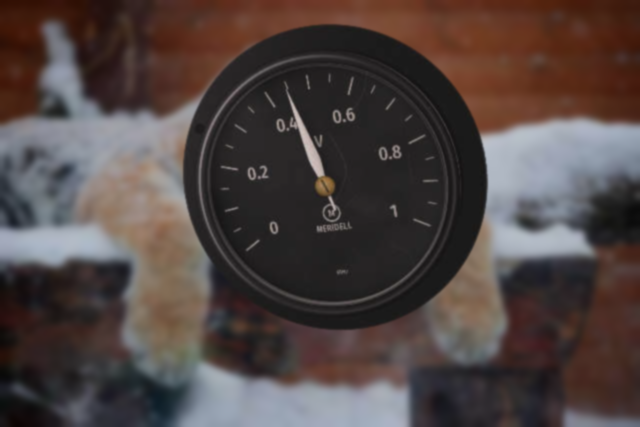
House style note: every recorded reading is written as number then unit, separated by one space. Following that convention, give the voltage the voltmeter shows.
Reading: 0.45 V
